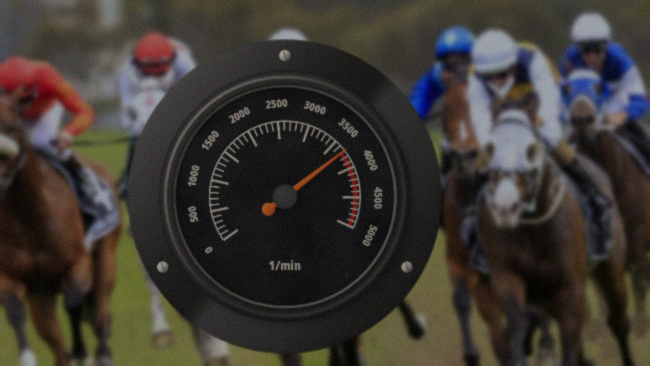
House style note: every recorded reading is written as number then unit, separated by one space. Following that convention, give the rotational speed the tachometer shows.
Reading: 3700 rpm
